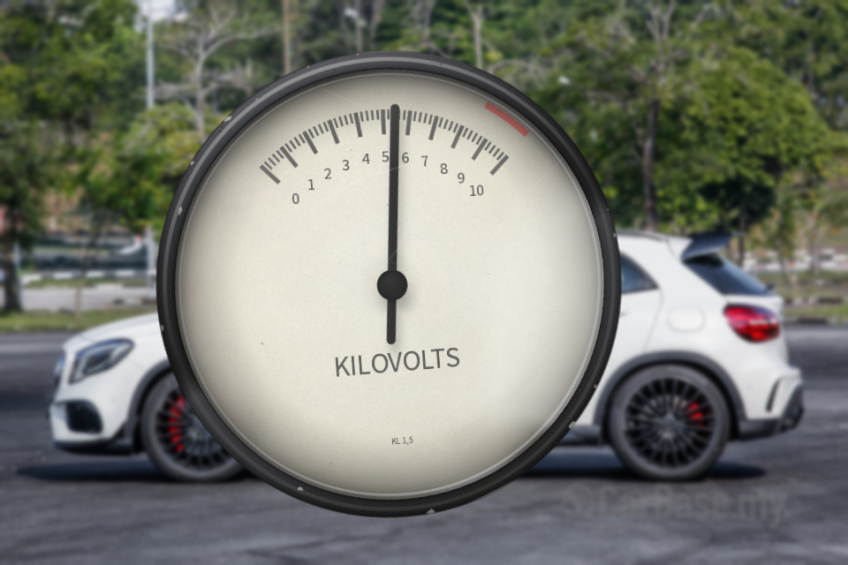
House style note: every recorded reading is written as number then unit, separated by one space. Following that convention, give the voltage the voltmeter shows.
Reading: 5.4 kV
